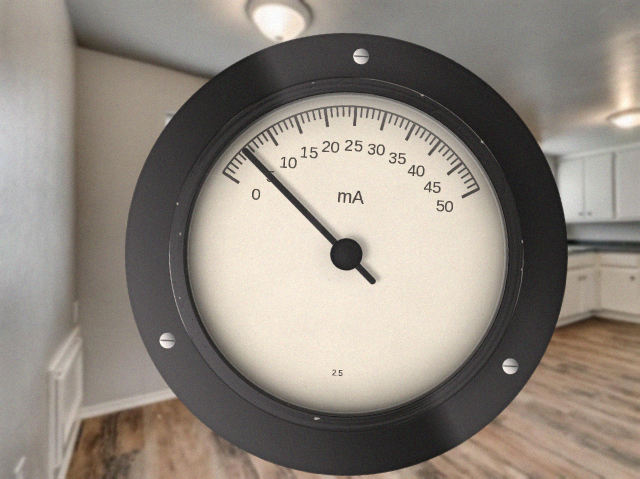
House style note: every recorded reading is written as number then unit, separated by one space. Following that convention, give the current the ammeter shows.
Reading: 5 mA
